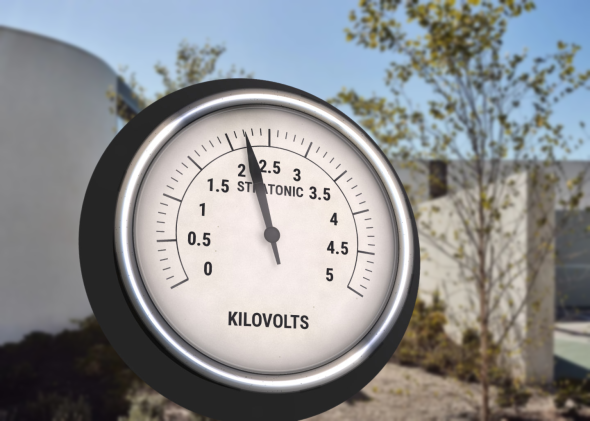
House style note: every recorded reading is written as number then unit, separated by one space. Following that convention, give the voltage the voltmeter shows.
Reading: 2.2 kV
